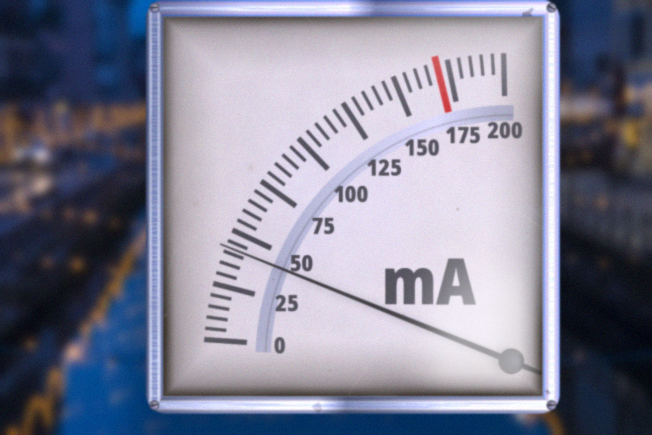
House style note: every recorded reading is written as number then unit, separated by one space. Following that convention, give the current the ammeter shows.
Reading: 42.5 mA
